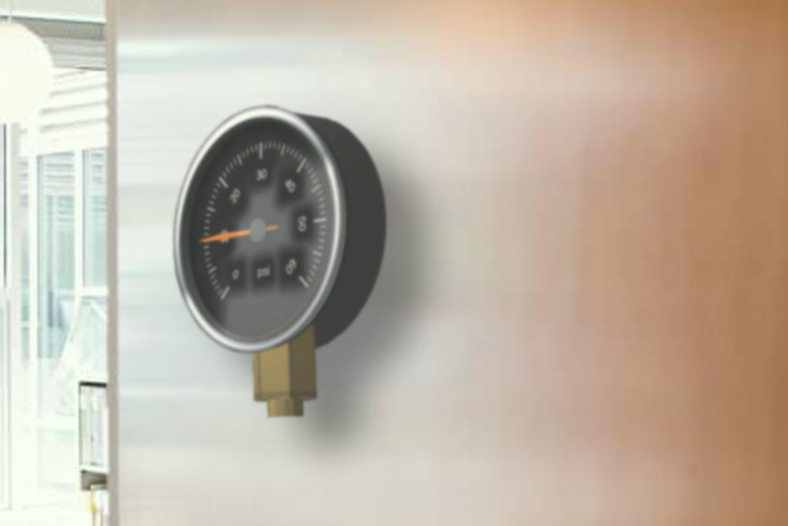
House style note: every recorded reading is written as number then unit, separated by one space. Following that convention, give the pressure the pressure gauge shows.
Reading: 10 psi
